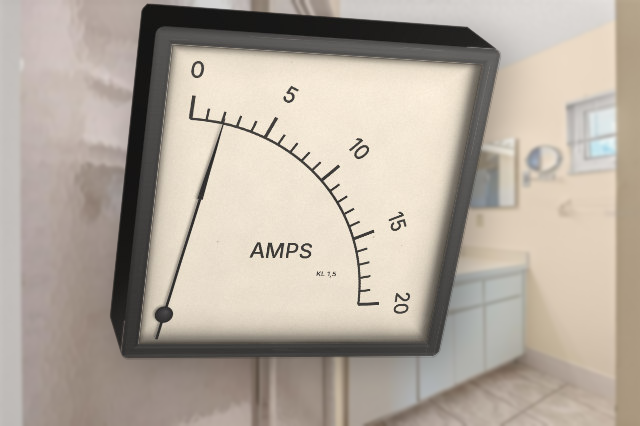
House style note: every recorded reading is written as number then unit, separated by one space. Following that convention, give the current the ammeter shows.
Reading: 2 A
